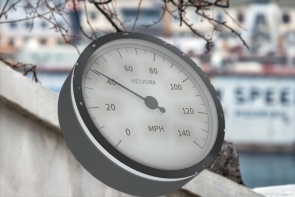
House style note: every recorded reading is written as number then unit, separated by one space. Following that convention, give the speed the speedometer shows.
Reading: 40 mph
